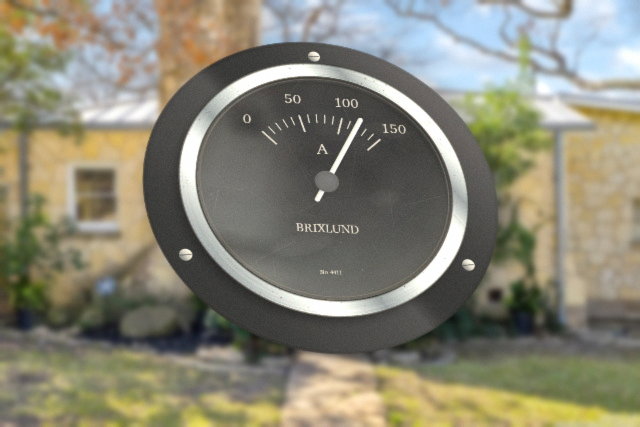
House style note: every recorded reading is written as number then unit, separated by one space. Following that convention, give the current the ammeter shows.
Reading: 120 A
